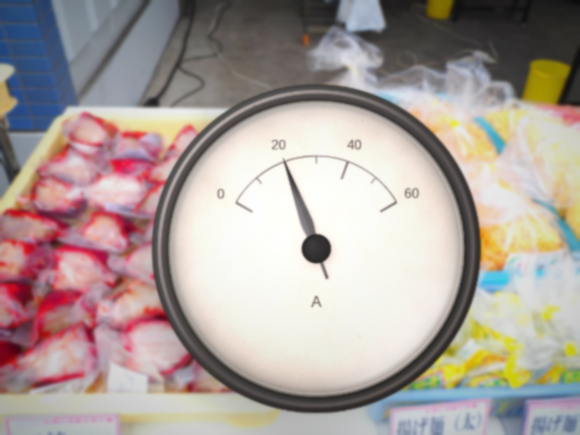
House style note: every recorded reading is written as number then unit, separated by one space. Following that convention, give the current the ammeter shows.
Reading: 20 A
